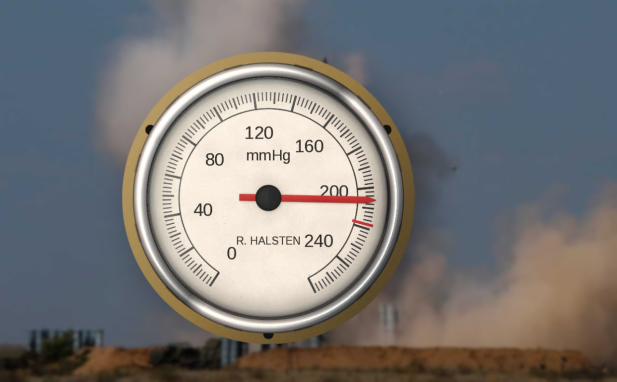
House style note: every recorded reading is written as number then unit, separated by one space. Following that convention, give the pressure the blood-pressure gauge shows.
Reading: 206 mmHg
